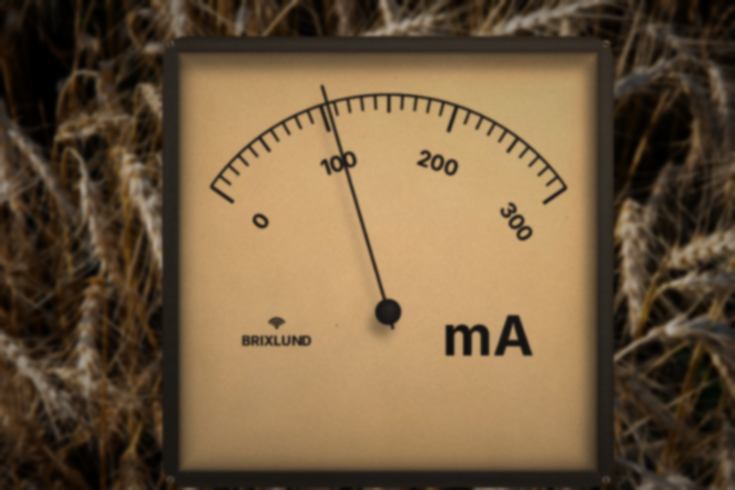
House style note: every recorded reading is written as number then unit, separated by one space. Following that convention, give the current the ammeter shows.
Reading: 105 mA
